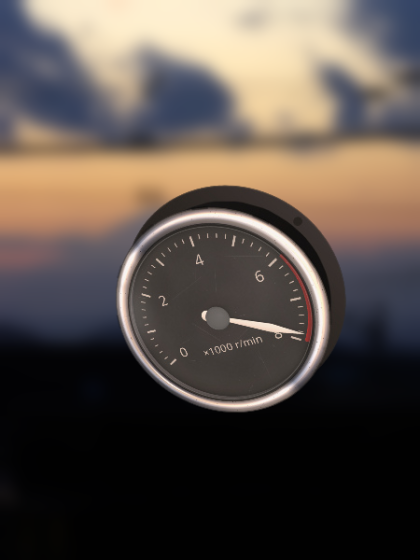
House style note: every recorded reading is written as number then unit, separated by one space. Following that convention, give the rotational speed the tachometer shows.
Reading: 7800 rpm
